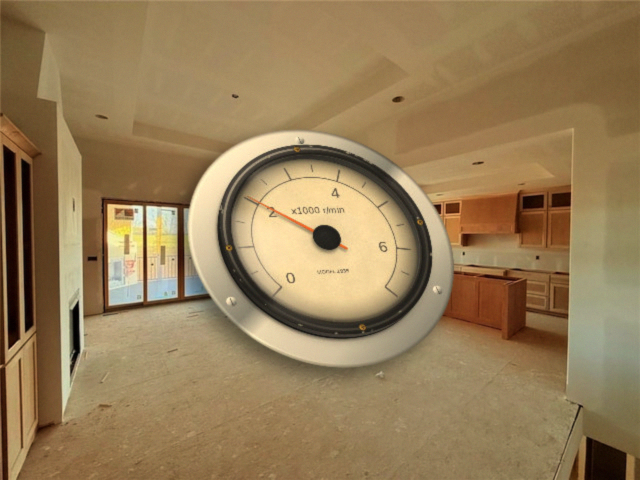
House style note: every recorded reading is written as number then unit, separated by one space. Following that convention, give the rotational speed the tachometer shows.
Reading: 2000 rpm
